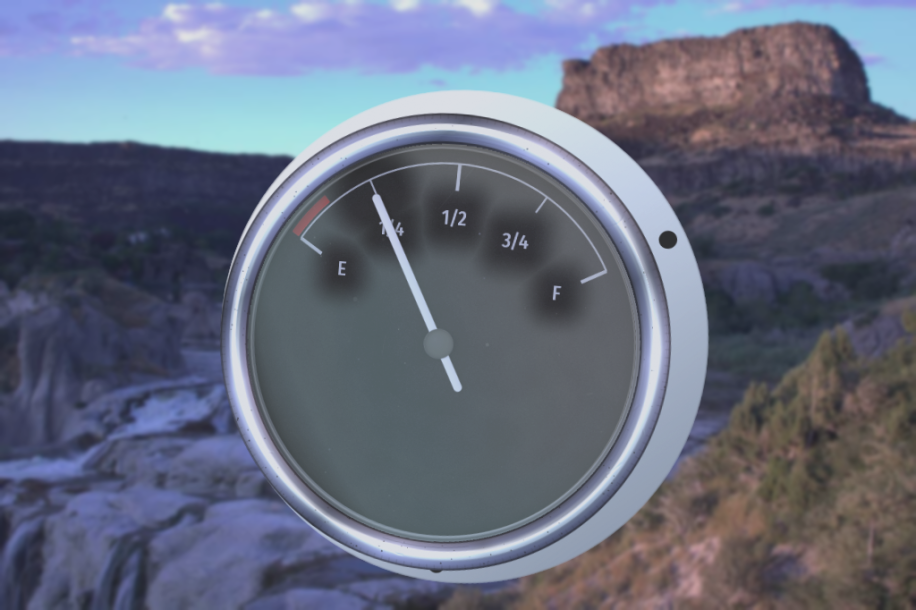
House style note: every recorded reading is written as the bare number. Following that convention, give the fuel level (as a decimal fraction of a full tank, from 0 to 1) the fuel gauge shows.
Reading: 0.25
